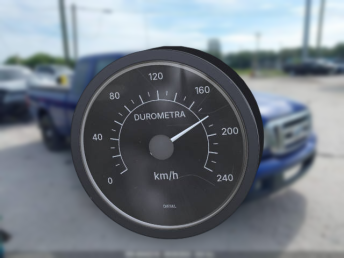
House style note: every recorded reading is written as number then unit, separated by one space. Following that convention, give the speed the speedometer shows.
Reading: 180 km/h
